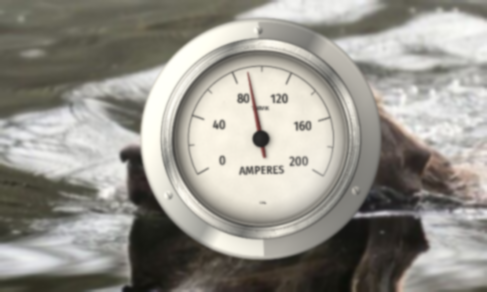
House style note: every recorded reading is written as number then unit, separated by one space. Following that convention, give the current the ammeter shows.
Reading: 90 A
